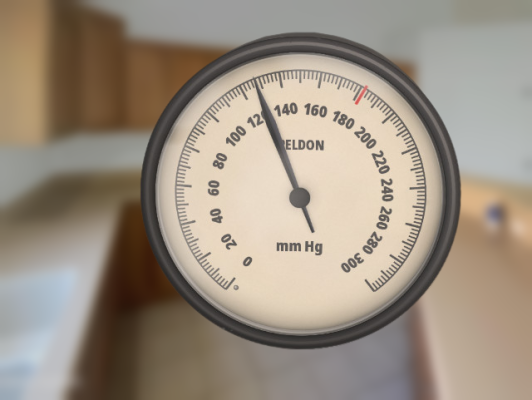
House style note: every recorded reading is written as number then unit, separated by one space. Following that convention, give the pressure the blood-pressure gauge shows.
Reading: 128 mmHg
